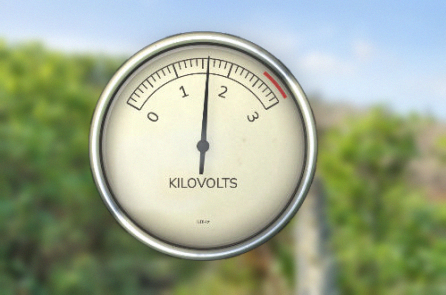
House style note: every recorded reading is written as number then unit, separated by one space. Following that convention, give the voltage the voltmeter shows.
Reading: 1.6 kV
